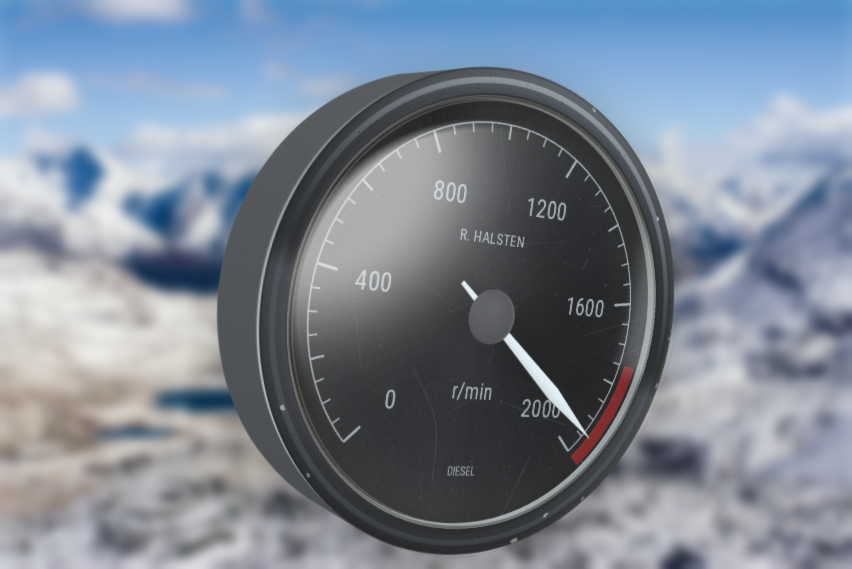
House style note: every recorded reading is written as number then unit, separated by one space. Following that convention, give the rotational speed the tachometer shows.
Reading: 1950 rpm
